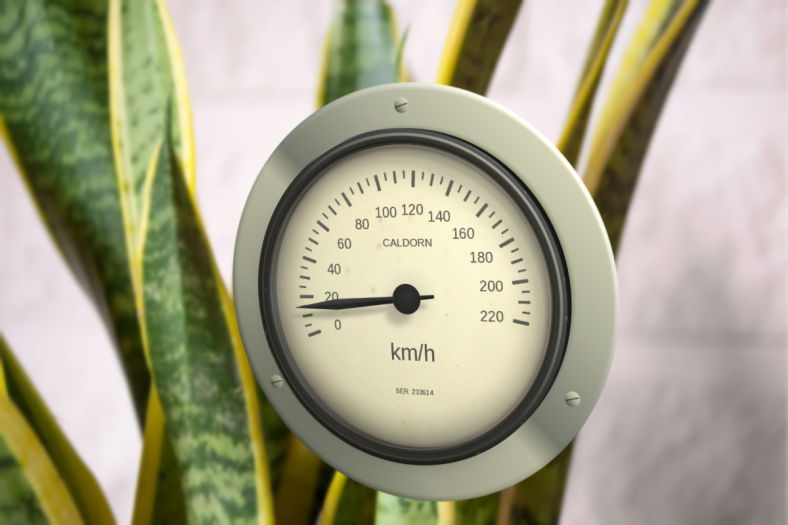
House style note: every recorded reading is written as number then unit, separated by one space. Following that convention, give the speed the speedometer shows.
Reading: 15 km/h
